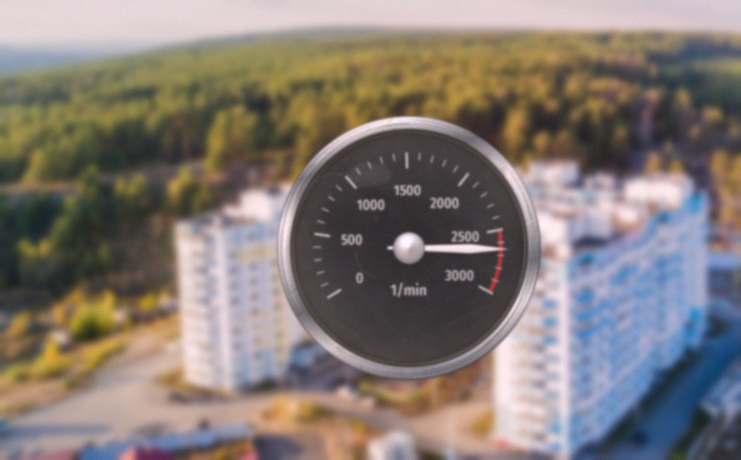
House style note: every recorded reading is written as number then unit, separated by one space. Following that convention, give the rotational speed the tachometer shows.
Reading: 2650 rpm
